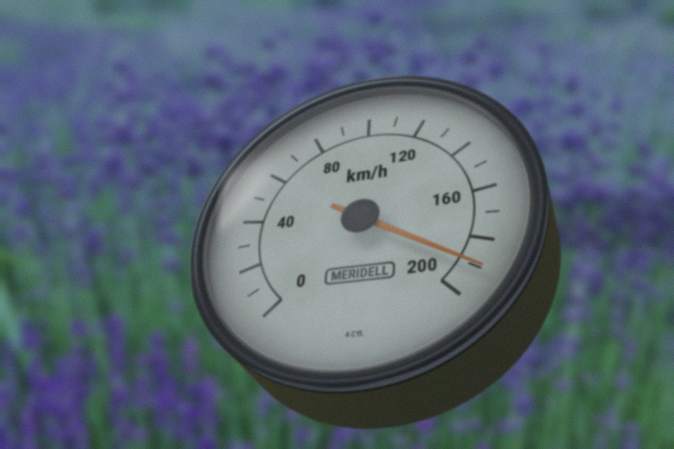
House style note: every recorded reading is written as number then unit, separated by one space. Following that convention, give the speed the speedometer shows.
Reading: 190 km/h
